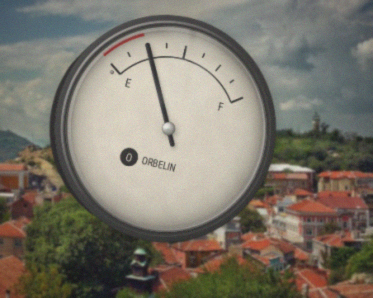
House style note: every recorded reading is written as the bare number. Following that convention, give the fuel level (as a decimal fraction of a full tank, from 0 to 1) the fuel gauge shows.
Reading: 0.25
